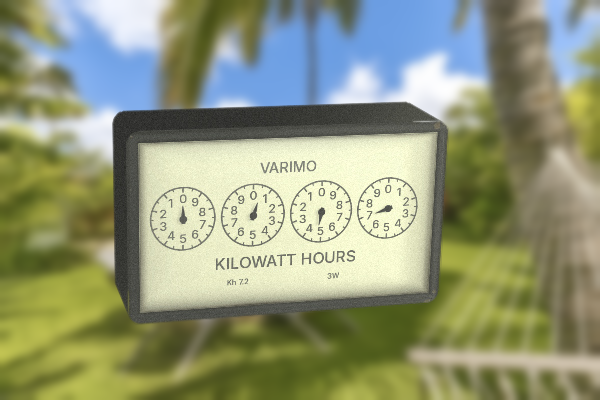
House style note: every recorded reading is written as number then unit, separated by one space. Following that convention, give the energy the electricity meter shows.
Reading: 47 kWh
